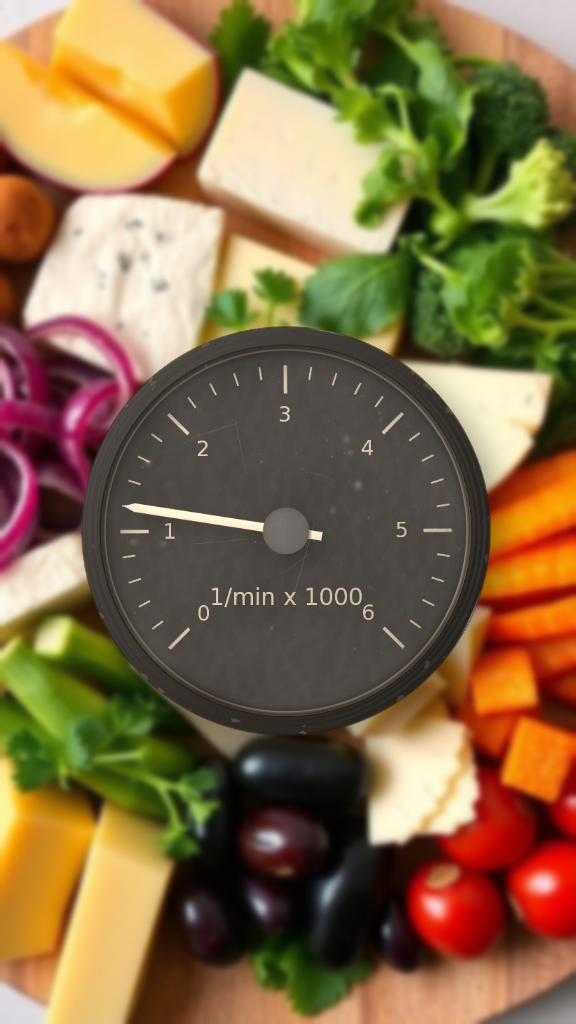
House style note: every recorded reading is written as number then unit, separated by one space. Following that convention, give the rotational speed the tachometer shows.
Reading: 1200 rpm
